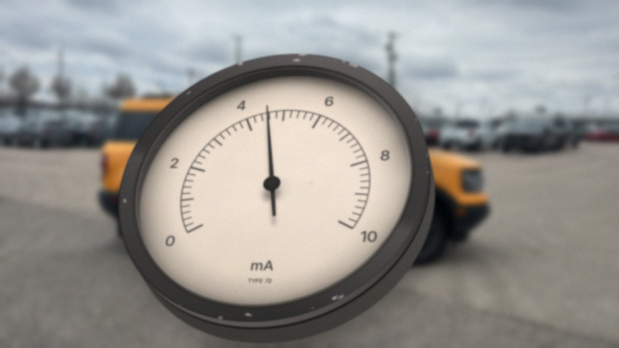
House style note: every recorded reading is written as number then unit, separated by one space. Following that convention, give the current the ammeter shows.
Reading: 4.6 mA
